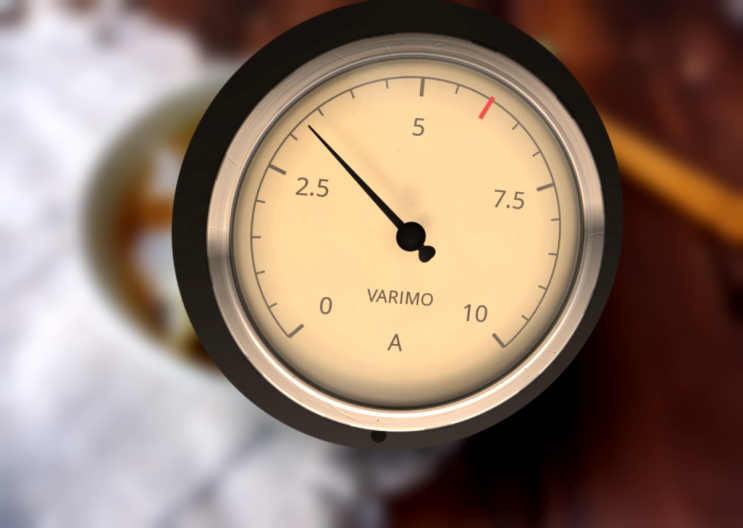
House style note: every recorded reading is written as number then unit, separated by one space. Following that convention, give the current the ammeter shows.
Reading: 3.25 A
